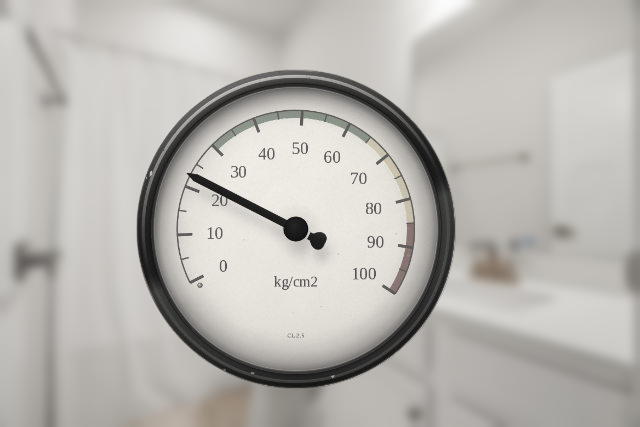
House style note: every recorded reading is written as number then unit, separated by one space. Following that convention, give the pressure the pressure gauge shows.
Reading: 22.5 kg/cm²
